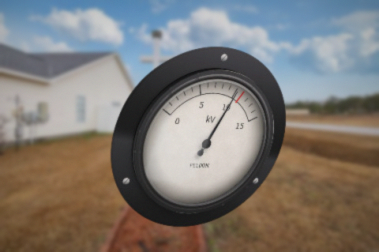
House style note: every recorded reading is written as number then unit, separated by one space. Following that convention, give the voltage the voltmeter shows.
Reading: 10 kV
